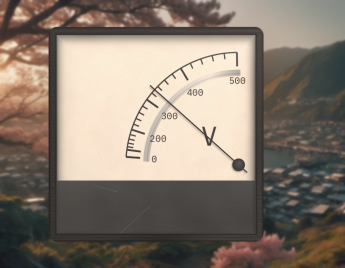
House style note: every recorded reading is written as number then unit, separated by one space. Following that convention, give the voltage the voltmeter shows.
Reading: 330 V
